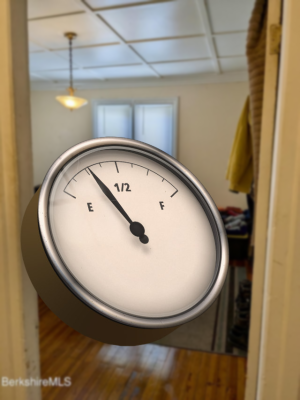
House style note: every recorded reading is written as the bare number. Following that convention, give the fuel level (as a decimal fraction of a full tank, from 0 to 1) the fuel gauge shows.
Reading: 0.25
